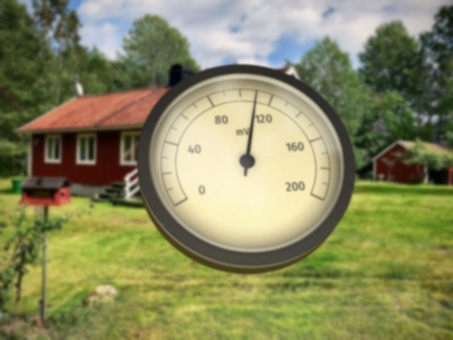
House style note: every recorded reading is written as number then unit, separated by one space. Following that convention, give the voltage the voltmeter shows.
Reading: 110 mV
